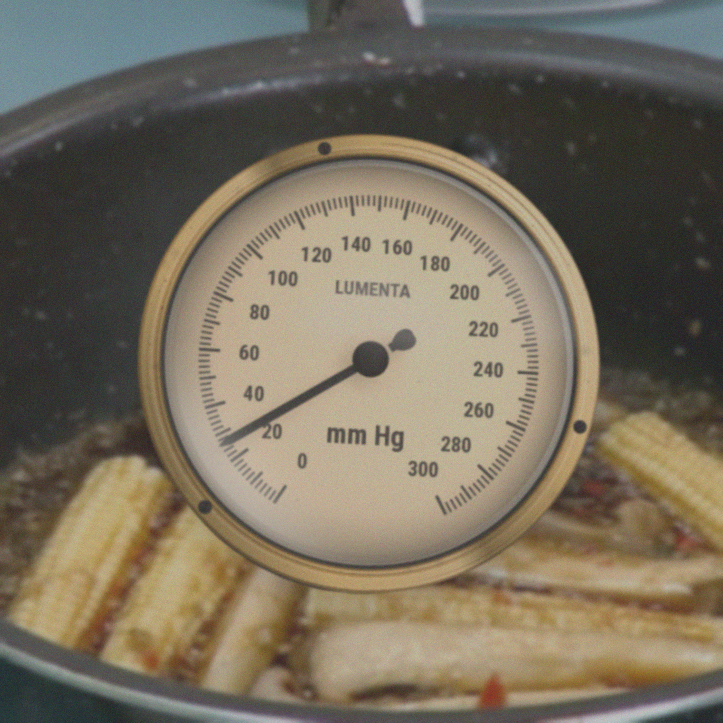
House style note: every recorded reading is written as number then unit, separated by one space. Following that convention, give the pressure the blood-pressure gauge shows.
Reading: 26 mmHg
